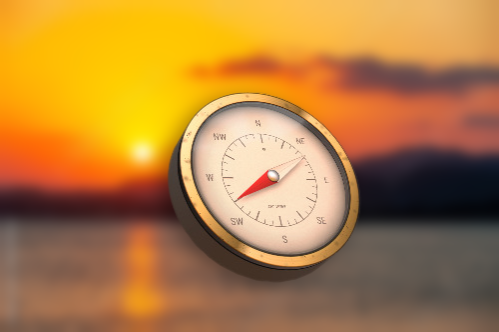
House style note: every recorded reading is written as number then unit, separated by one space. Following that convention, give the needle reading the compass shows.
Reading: 240 °
